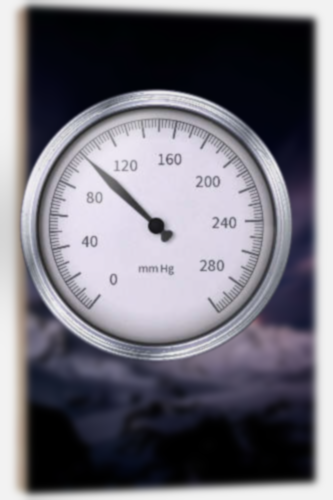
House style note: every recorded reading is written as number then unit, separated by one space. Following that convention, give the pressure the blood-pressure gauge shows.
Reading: 100 mmHg
